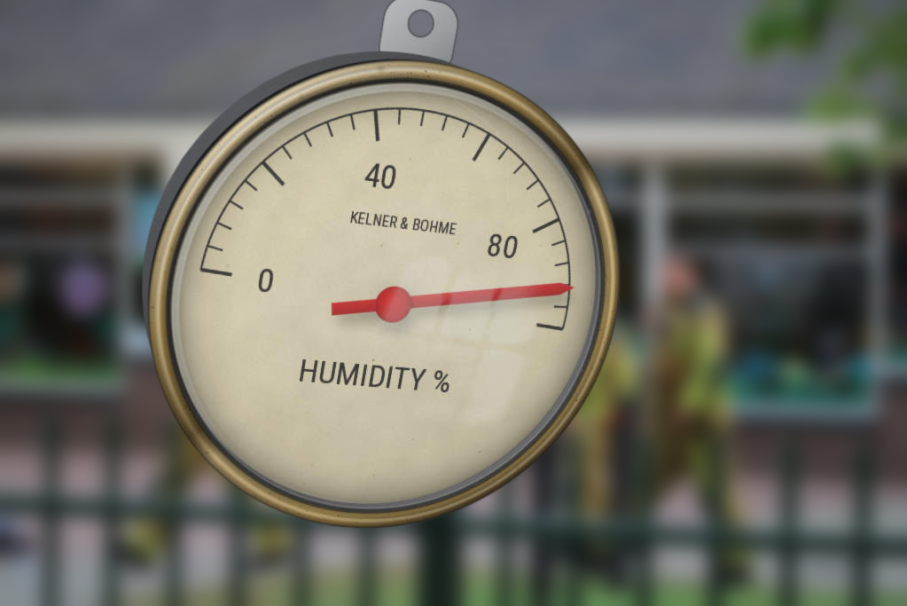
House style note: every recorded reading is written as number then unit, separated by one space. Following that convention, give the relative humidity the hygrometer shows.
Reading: 92 %
